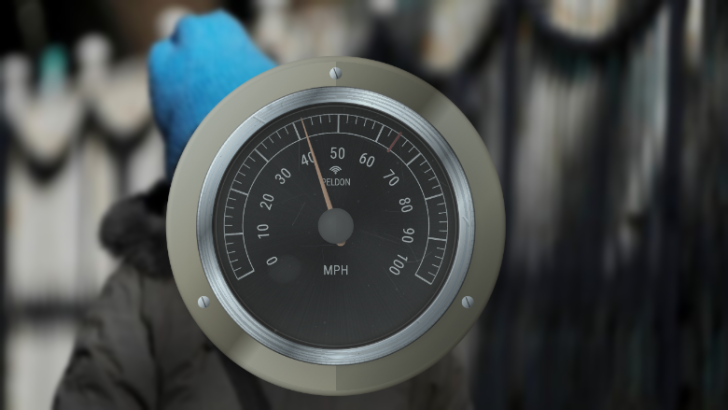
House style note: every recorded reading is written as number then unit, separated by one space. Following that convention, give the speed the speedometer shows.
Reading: 42 mph
